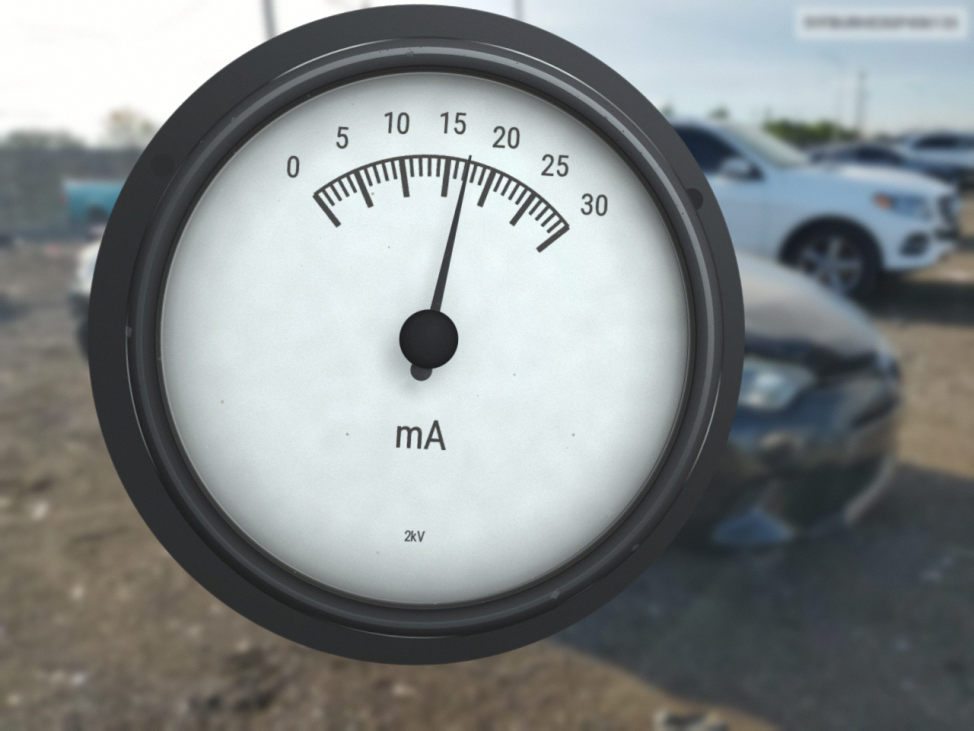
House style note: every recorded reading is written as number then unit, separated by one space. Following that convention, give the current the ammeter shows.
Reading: 17 mA
